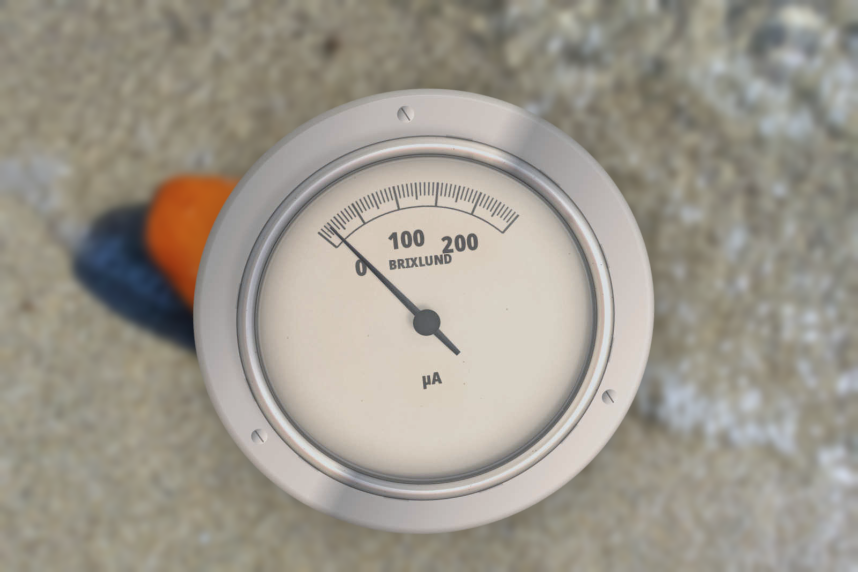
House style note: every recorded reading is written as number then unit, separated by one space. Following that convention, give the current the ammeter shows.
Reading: 15 µA
